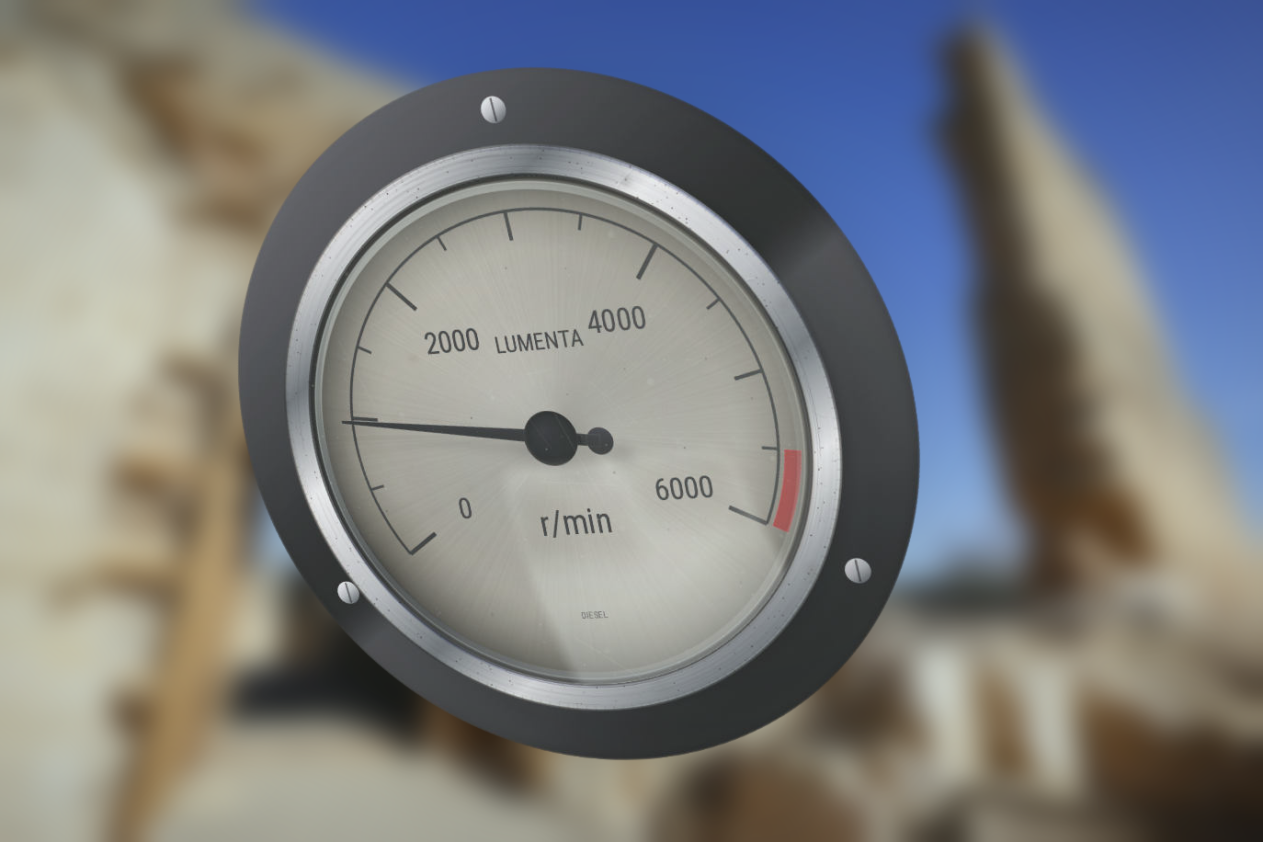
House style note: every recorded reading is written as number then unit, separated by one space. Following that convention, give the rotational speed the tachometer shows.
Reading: 1000 rpm
